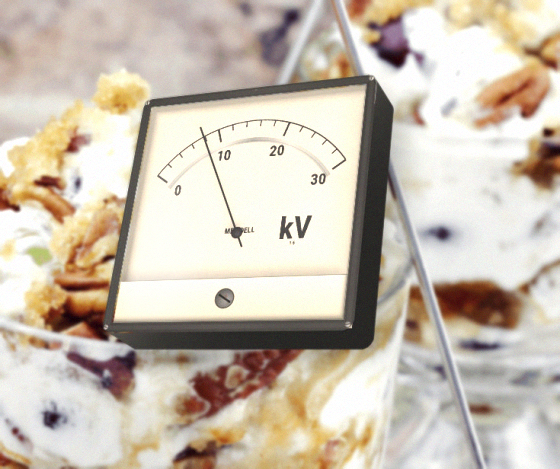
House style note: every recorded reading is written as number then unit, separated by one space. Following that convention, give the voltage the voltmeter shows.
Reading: 8 kV
